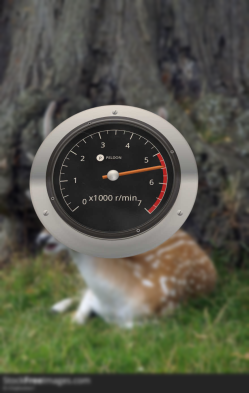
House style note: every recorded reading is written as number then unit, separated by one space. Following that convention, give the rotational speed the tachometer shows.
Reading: 5500 rpm
